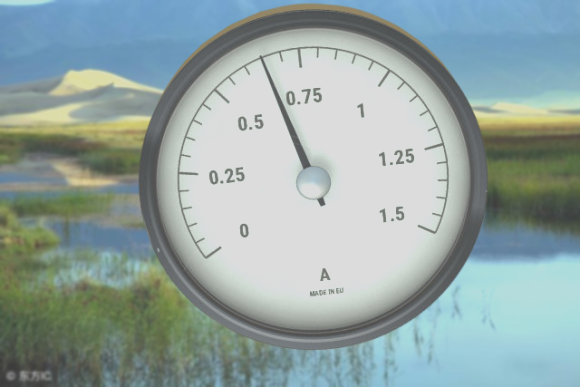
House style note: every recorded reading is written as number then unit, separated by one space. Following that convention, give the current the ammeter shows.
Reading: 0.65 A
